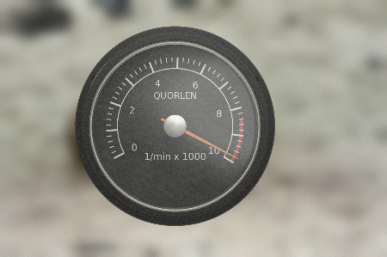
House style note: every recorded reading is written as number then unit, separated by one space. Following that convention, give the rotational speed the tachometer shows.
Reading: 9800 rpm
